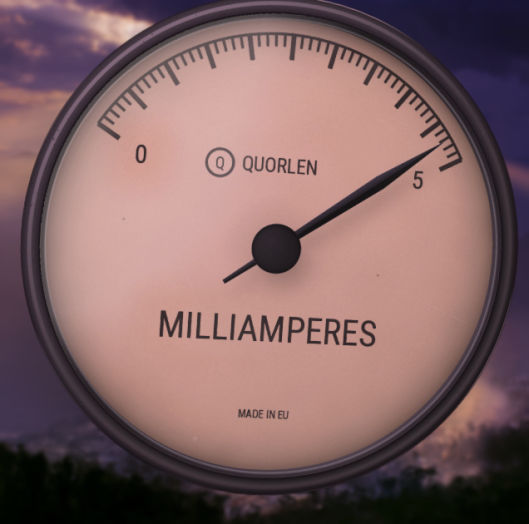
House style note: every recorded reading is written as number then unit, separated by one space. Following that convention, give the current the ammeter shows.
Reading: 4.7 mA
